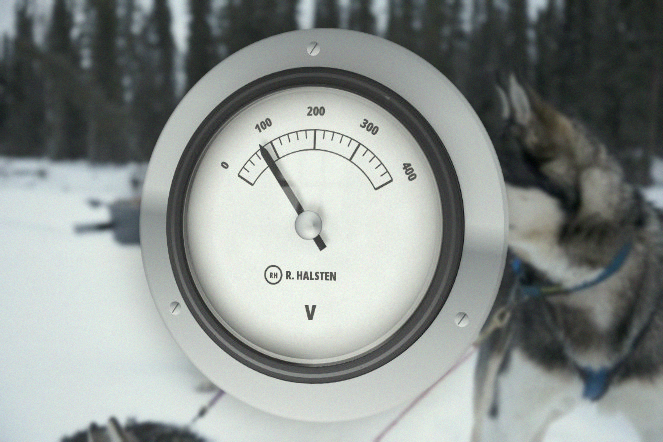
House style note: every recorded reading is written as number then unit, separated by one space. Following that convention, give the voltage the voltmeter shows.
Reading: 80 V
